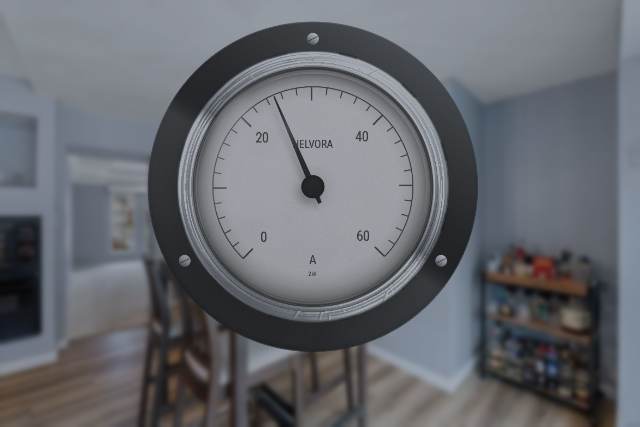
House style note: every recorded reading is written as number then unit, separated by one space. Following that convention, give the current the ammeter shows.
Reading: 25 A
